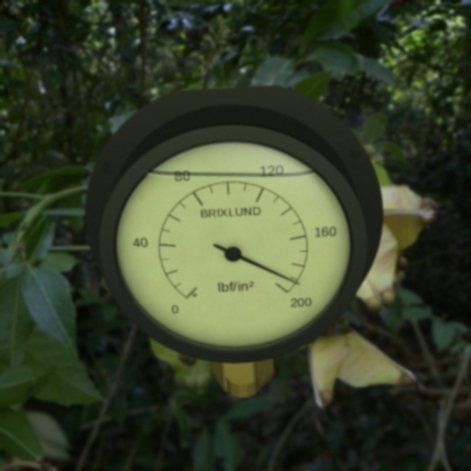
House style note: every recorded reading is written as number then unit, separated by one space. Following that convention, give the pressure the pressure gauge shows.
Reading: 190 psi
